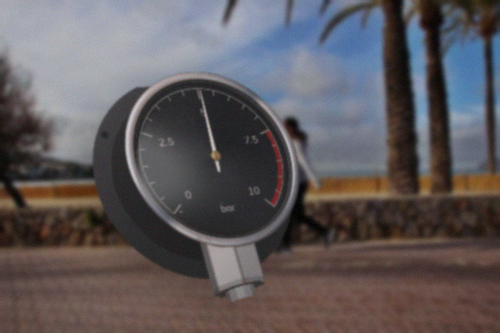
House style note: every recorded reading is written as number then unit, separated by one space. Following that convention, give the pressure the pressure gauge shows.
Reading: 5 bar
